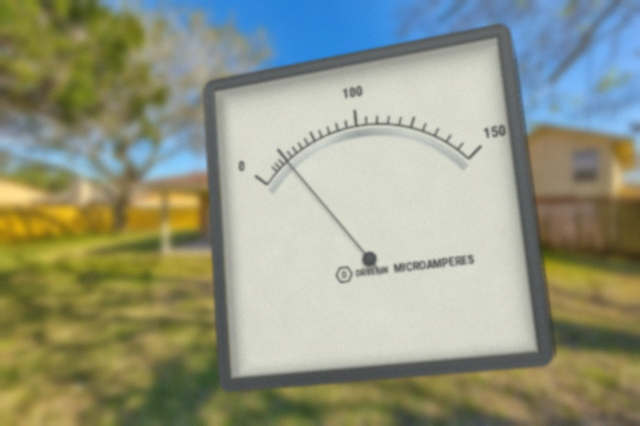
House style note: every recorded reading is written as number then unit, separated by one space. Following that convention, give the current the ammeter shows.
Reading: 50 µA
